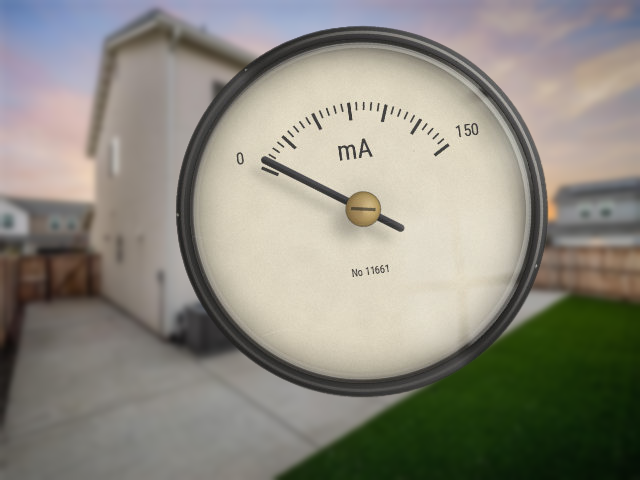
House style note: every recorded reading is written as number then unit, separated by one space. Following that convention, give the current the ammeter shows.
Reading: 5 mA
